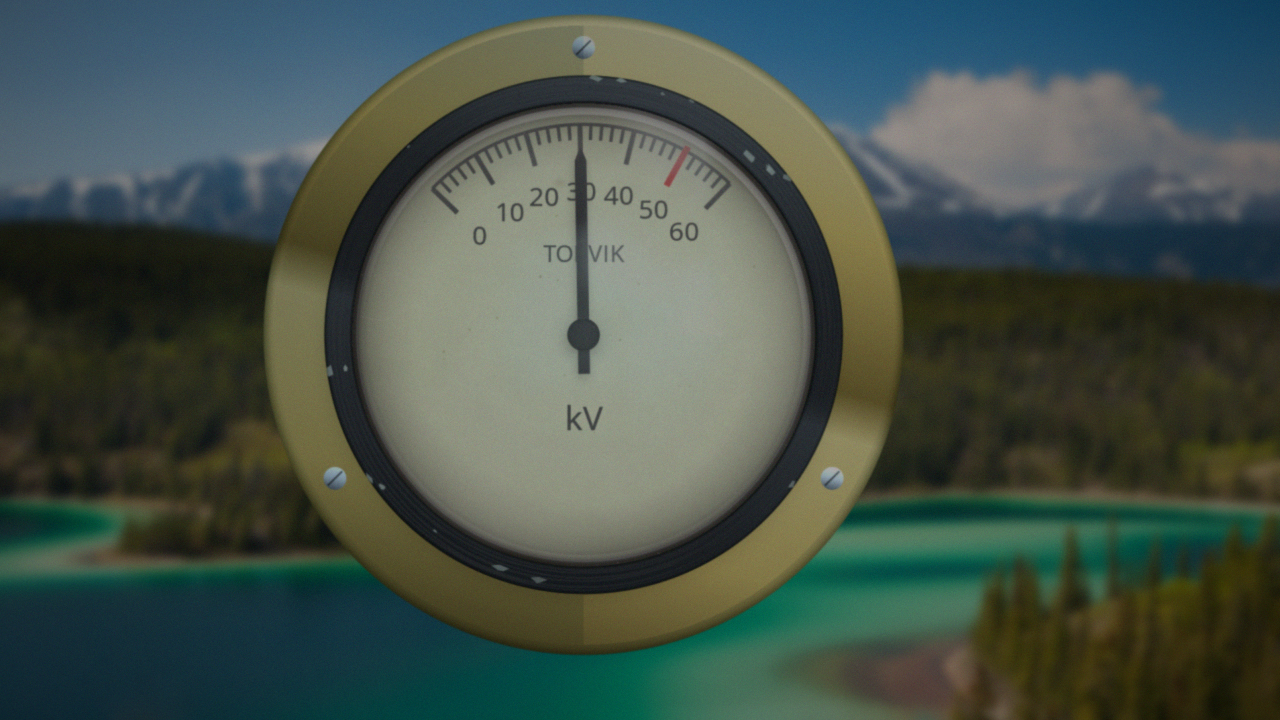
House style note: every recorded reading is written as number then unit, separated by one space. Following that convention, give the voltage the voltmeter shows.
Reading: 30 kV
